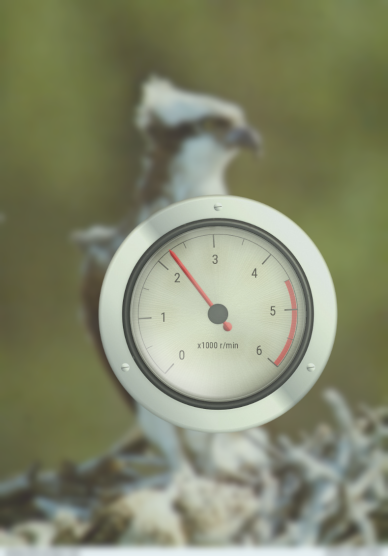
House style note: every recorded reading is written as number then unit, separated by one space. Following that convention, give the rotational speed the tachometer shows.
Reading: 2250 rpm
